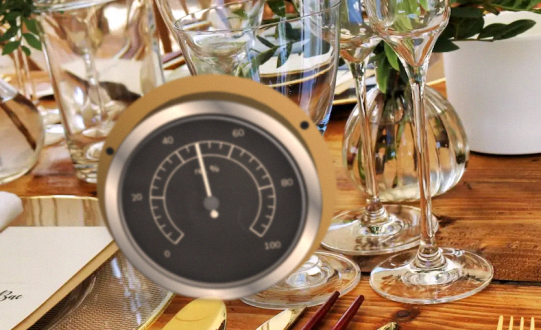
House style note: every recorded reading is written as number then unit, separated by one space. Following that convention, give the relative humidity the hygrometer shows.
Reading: 48 %
